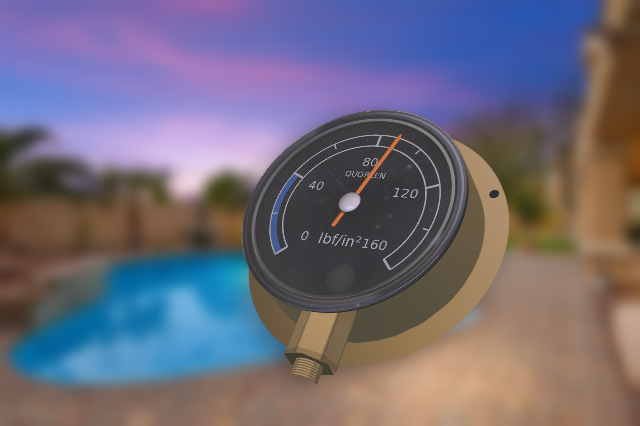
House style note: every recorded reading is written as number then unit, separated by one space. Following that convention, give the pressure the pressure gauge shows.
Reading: 90 psi
